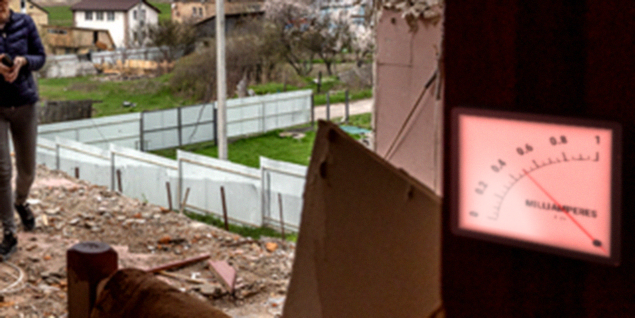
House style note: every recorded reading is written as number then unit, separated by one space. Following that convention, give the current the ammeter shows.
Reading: 0.5 mA
